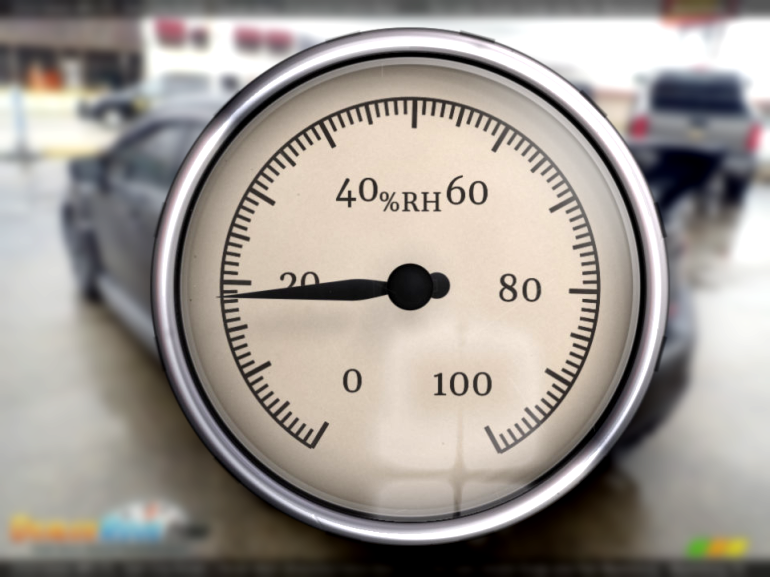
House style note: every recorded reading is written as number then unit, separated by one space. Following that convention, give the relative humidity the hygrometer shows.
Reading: 18.5 %
